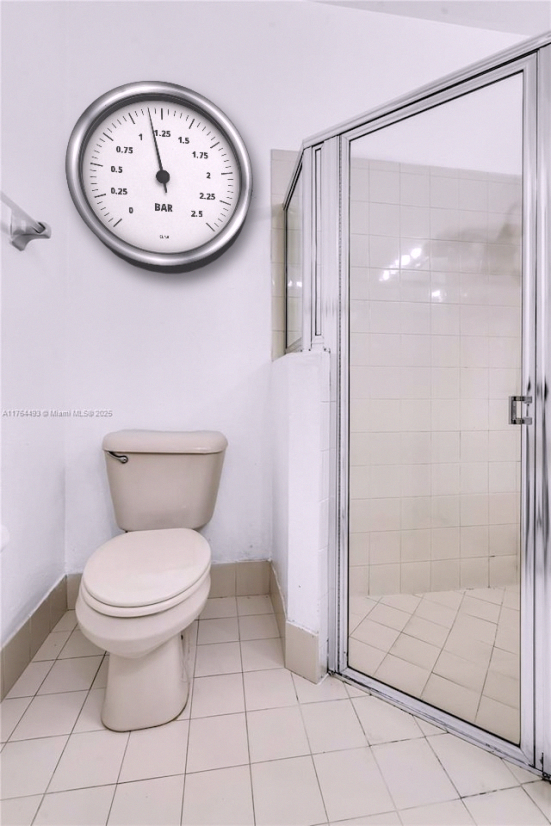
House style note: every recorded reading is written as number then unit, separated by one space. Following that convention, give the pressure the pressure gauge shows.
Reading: 1.15 bar
